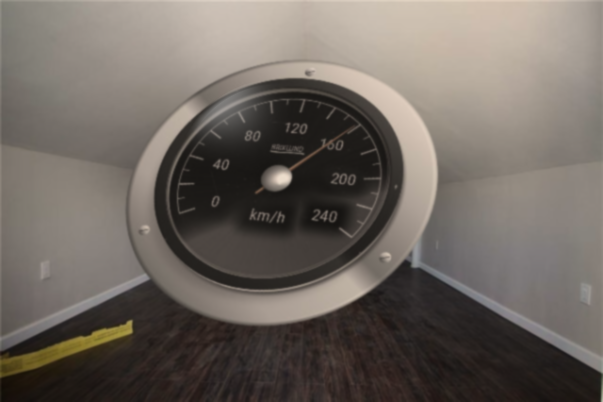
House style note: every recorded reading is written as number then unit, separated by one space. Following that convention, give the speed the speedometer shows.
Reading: 160 km/h
